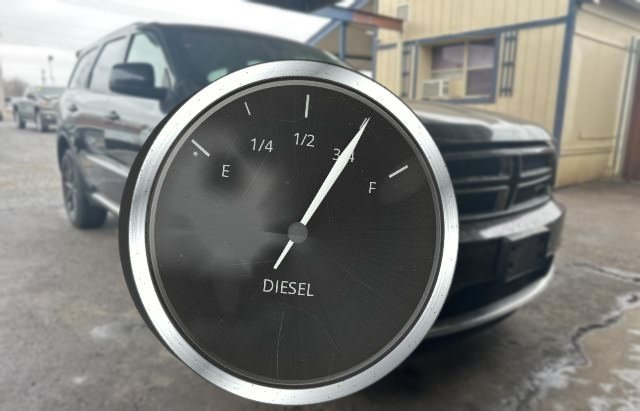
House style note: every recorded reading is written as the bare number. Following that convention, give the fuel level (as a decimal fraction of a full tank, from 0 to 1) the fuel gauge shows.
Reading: 0.75
